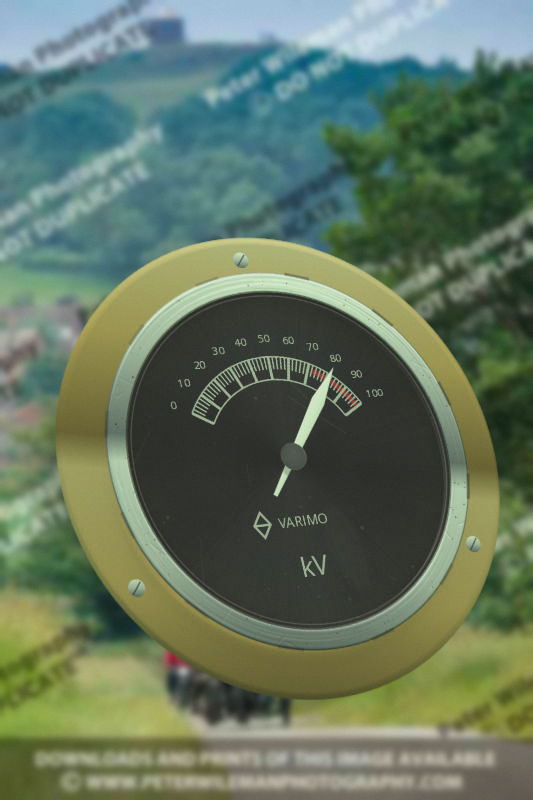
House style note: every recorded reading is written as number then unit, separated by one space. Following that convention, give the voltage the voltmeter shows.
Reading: 80 kV
